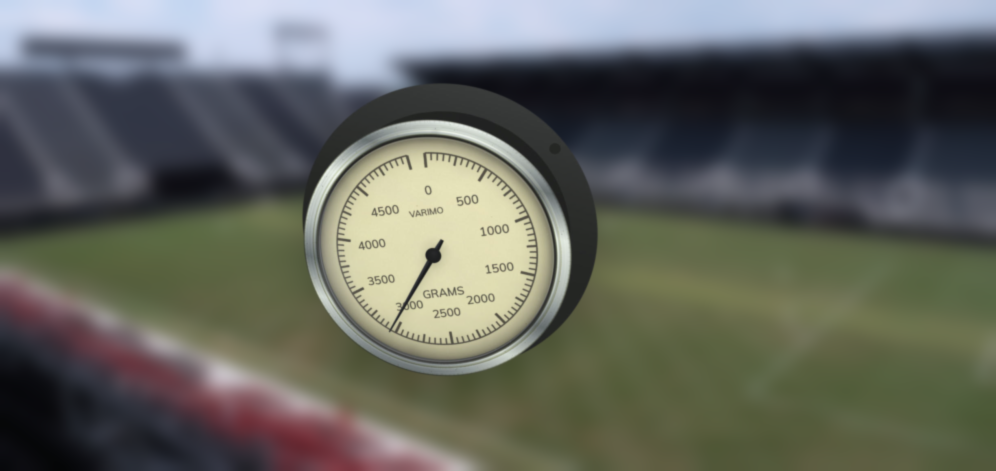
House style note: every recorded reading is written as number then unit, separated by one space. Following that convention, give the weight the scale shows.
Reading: 3050 g
